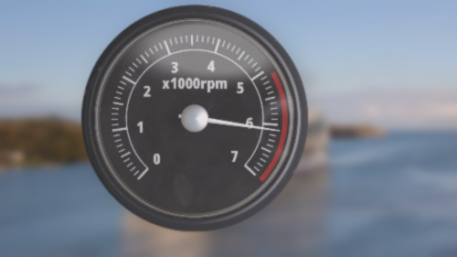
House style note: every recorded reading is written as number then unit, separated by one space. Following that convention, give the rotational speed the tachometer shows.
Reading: 6100 rpm
